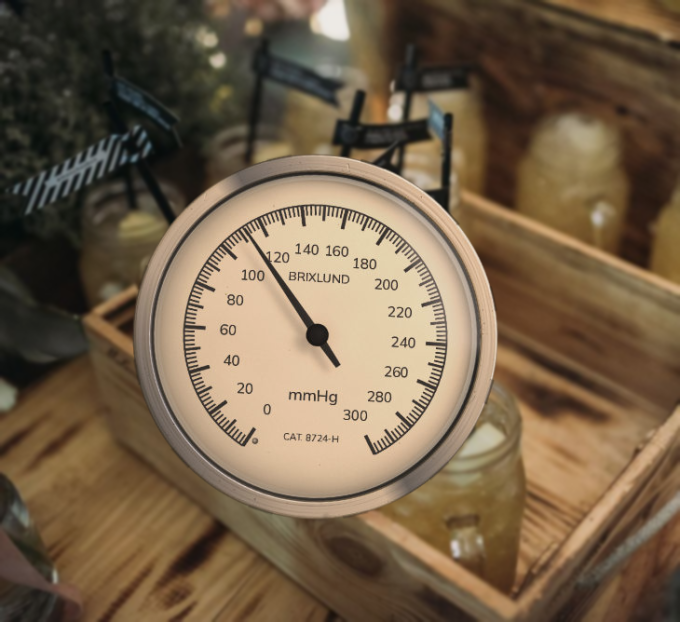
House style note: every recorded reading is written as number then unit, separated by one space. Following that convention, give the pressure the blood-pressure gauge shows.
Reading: 112 mmHg
